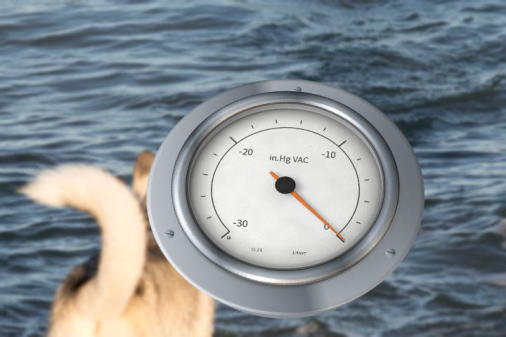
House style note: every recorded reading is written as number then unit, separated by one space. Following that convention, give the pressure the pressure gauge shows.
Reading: 0 inHg
